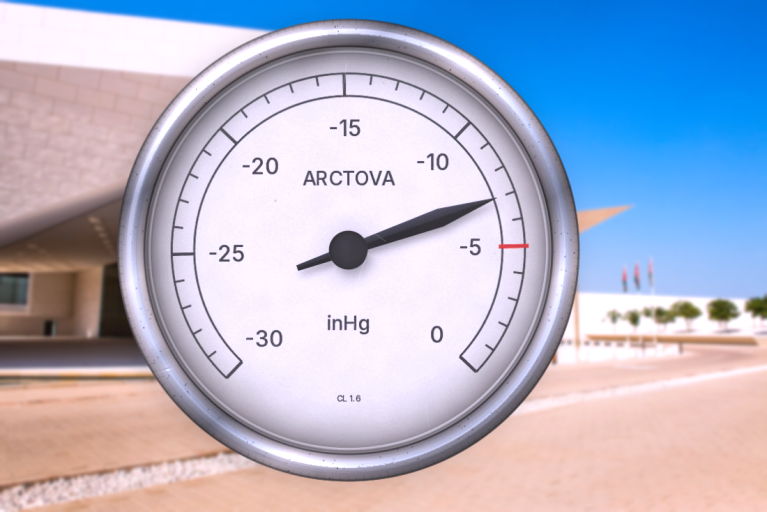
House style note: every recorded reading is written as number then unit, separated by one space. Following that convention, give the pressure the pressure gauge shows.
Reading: -7 inHg
